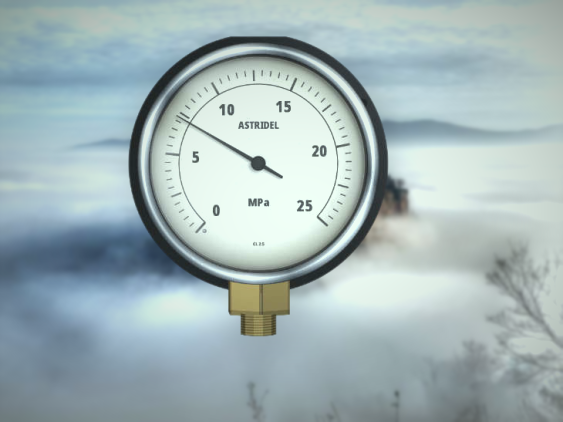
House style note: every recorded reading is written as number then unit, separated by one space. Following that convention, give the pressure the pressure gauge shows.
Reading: 7.25 MPa
